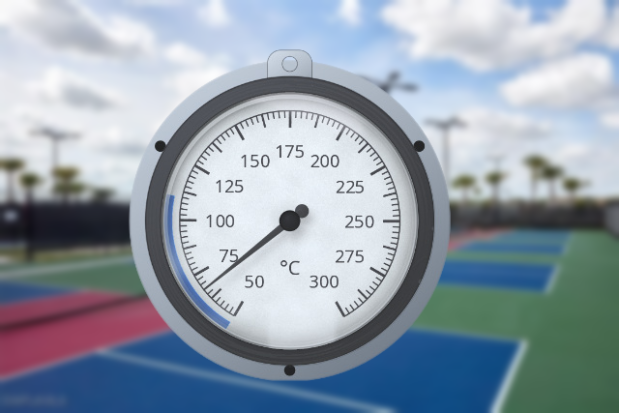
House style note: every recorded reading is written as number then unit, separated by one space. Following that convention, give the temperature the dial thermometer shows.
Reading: 67.5 °C
